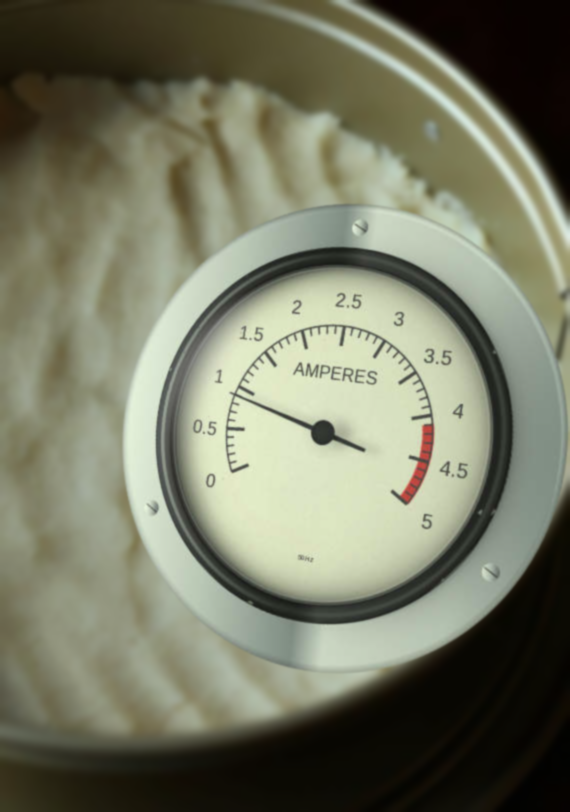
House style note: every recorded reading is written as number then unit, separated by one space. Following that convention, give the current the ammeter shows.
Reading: 0.9 A
